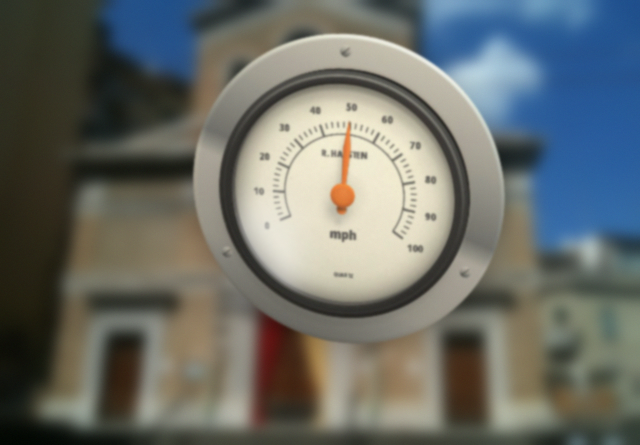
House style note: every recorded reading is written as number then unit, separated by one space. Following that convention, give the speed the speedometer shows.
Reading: 50 mph
